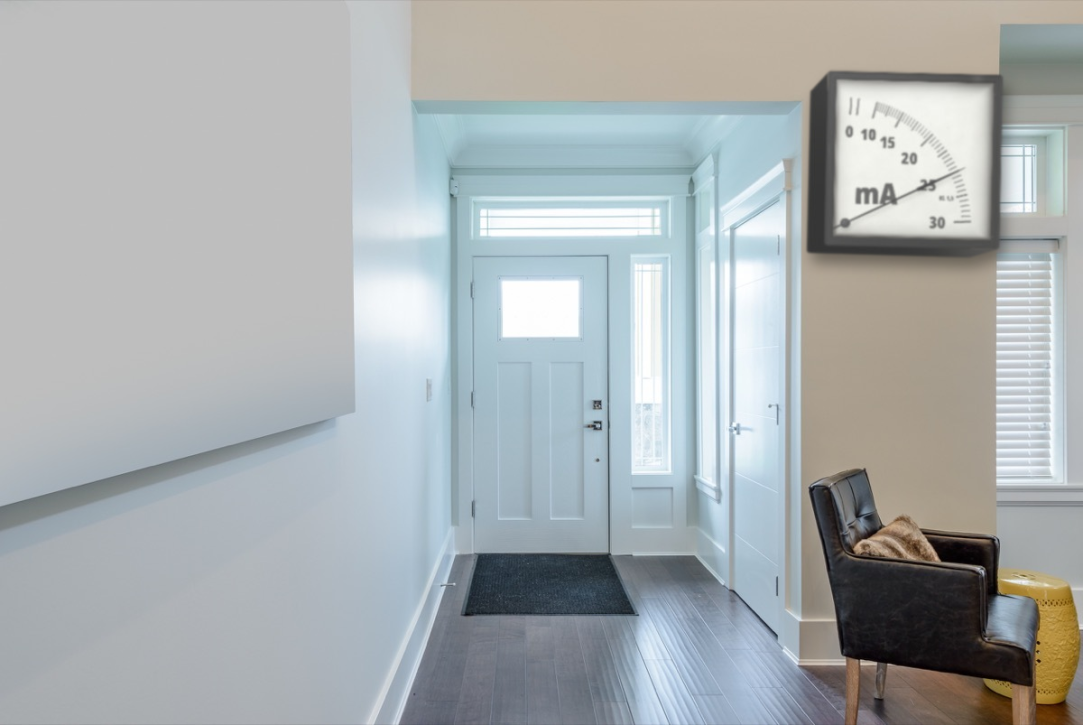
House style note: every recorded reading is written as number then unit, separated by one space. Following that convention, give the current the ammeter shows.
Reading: 25 mA
